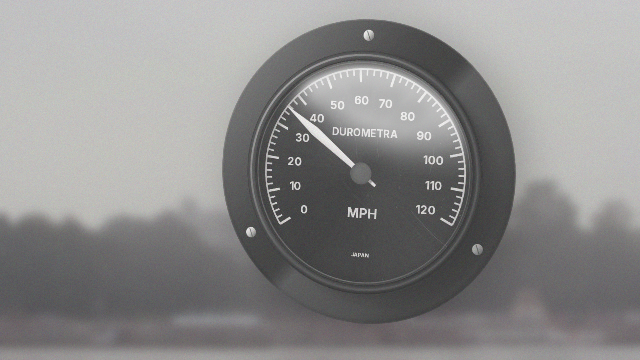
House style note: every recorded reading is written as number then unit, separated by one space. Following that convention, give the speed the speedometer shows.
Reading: 36 mph
